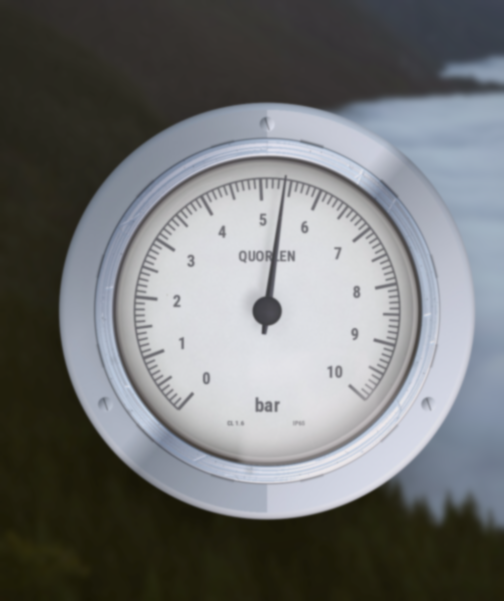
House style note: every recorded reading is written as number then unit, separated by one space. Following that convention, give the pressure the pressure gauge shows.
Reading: 5.4 bar
